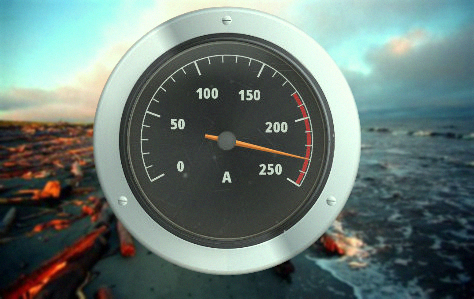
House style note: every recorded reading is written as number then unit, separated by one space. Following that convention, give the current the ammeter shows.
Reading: 230 A
